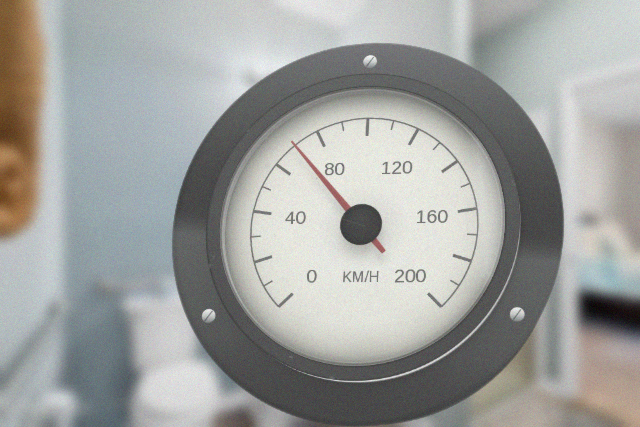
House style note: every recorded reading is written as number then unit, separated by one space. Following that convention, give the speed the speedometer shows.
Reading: 70 km/h
